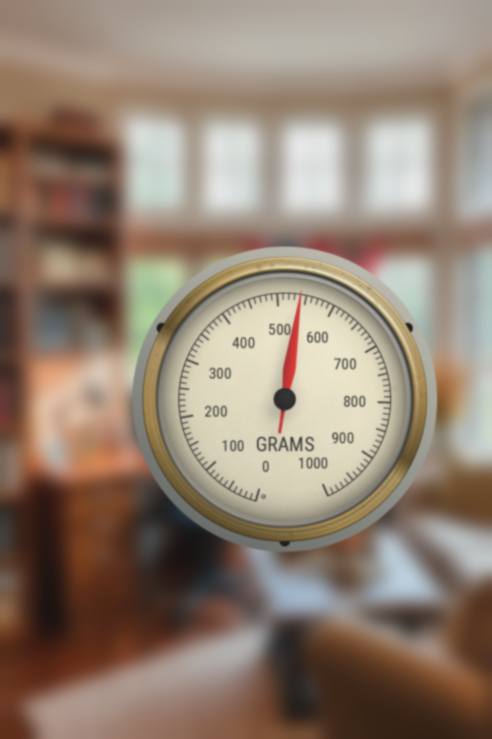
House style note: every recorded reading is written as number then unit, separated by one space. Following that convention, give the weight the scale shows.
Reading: 540 g
